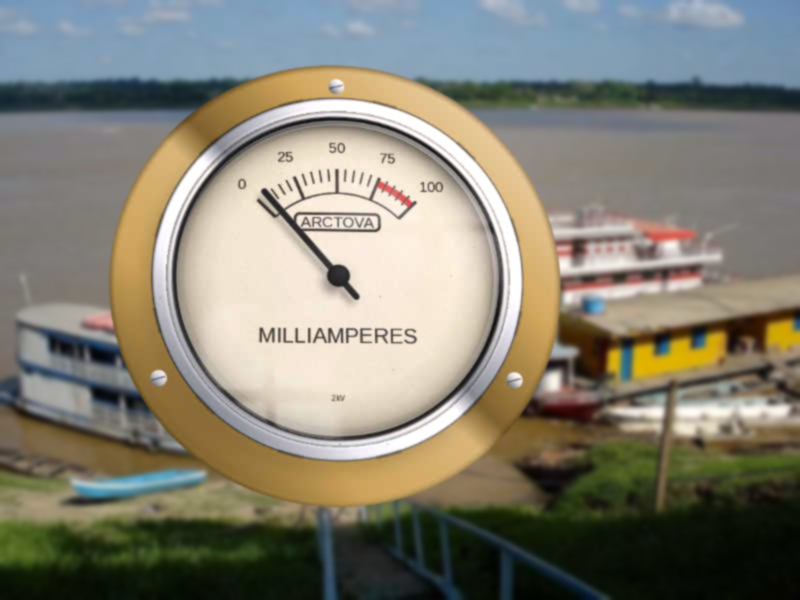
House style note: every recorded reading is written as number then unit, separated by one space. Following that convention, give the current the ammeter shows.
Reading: 5 mA
